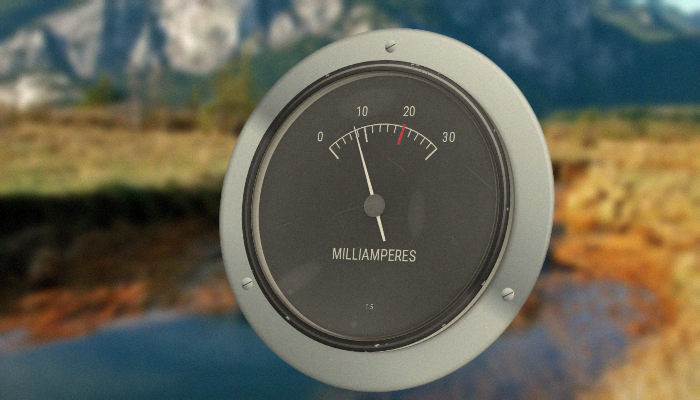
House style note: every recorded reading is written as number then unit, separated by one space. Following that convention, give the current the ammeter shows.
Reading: 8 mA
